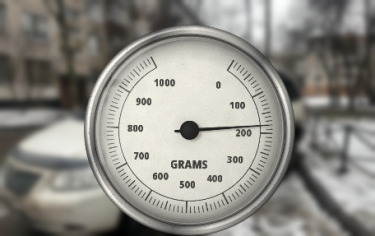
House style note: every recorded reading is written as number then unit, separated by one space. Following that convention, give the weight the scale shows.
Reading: 180 g
